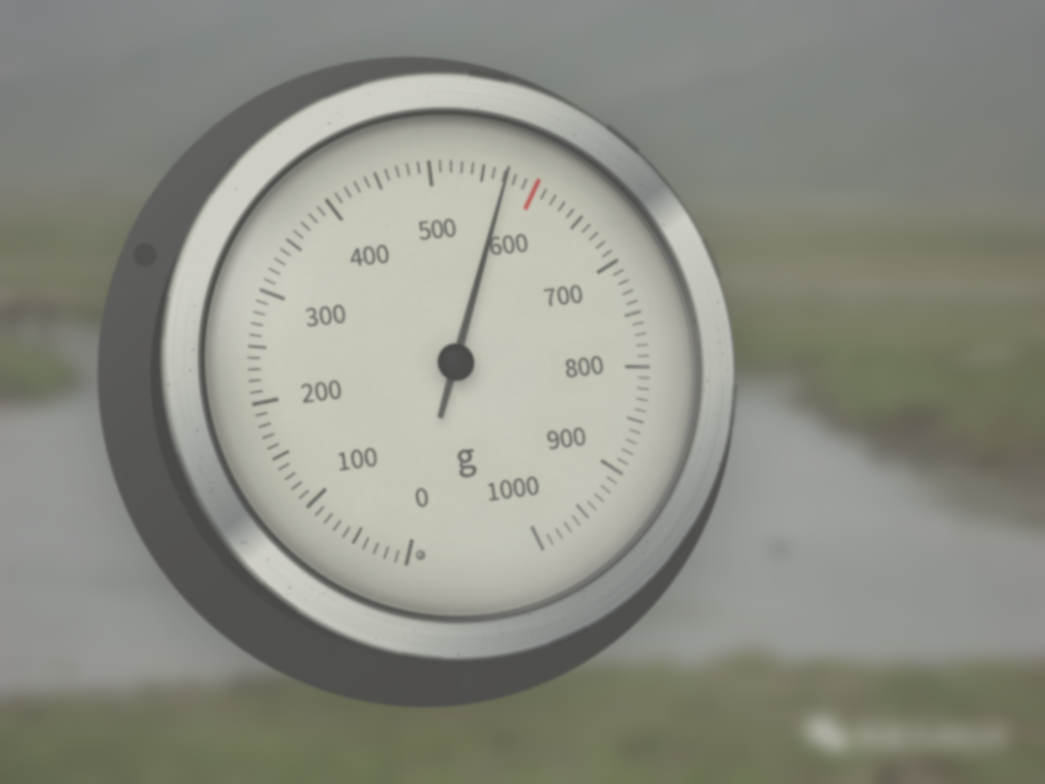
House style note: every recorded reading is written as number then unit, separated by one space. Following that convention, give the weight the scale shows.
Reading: 570 g
